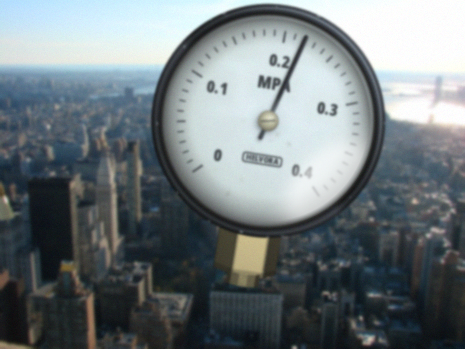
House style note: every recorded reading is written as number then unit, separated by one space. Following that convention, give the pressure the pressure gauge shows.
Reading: 0.22 MPa
